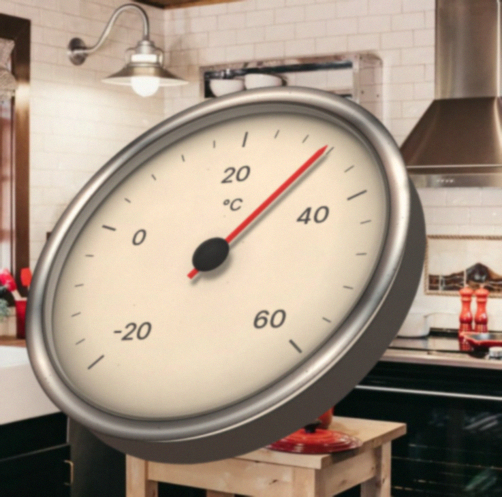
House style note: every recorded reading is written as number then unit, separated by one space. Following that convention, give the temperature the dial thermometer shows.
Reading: 32 °C
